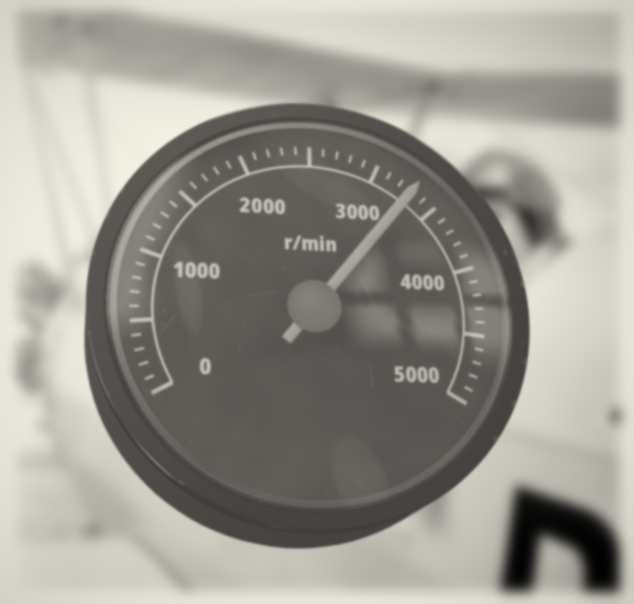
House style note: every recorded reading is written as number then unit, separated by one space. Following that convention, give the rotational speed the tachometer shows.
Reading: 3300 rpm
